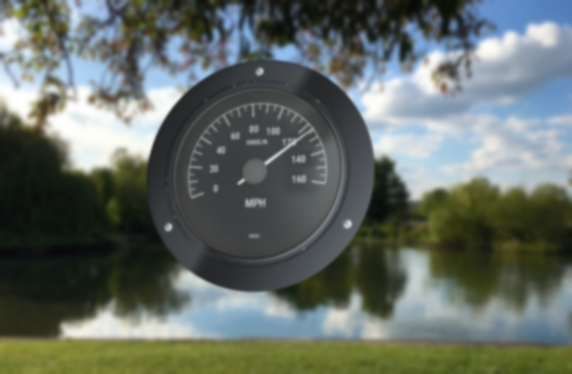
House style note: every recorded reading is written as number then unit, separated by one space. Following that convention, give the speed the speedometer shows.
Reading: 125 mph
